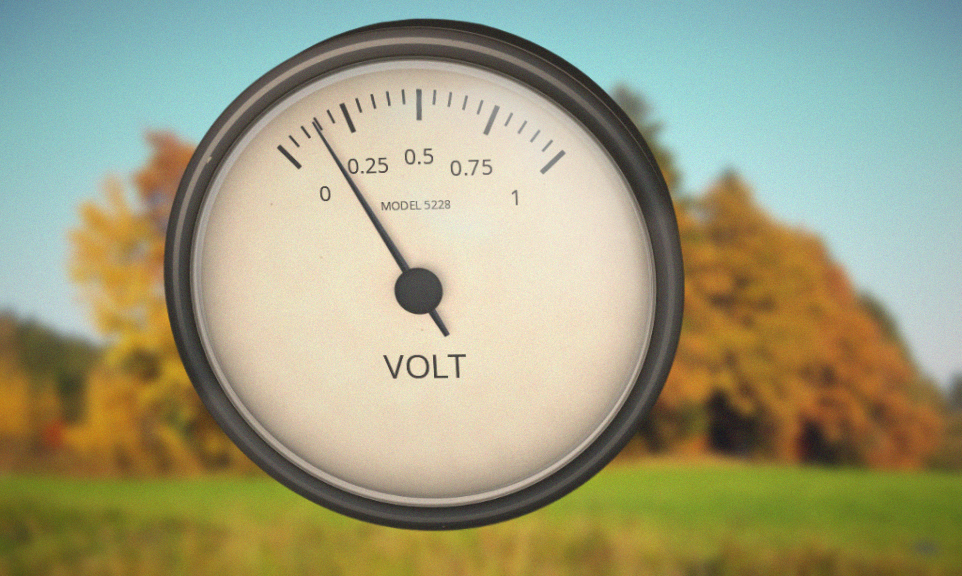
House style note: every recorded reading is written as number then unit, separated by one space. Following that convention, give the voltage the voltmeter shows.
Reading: 0.15 V
